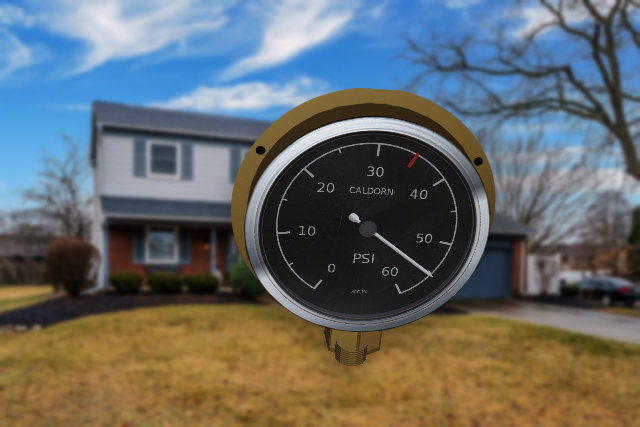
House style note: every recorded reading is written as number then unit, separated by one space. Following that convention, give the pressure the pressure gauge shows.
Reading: 55 psi
